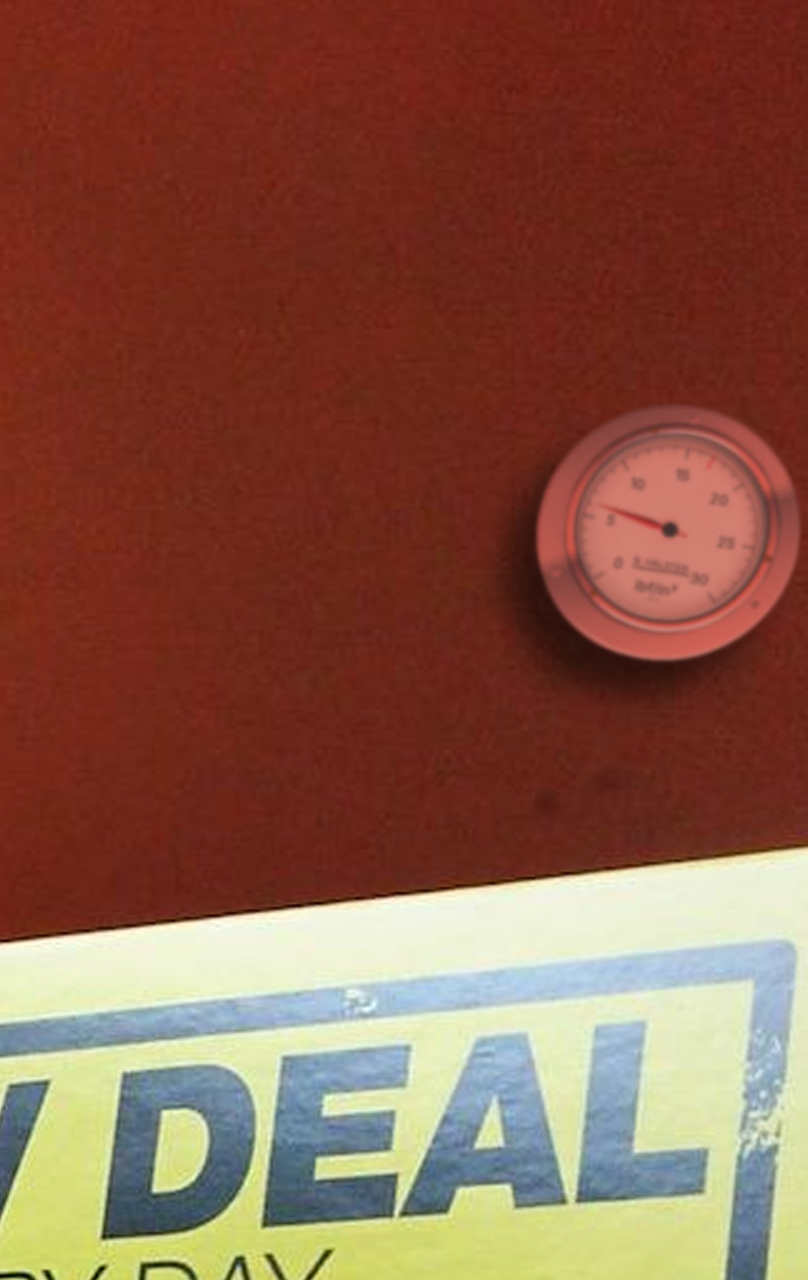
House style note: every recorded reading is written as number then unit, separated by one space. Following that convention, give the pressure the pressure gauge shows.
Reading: 6 psi
